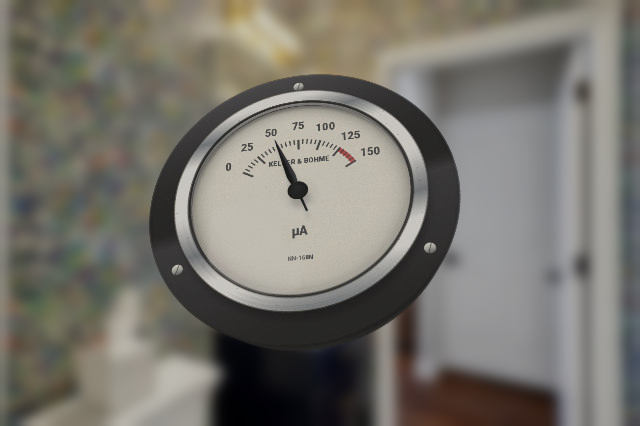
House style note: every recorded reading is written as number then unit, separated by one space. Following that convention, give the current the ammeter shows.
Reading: 50 µA
